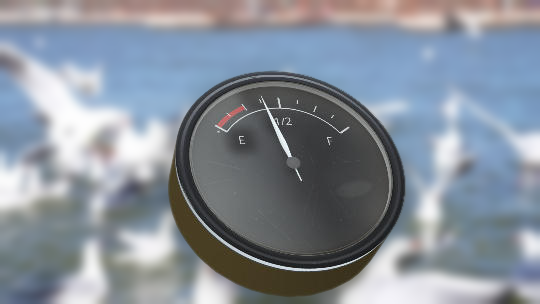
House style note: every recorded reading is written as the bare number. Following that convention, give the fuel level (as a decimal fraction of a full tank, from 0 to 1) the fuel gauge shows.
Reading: 0.375
